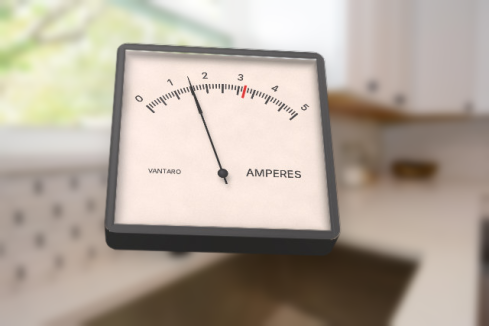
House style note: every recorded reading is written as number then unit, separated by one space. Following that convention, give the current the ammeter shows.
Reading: 1.5 A
